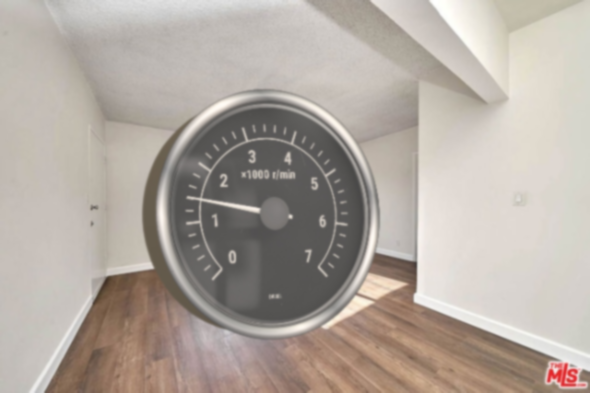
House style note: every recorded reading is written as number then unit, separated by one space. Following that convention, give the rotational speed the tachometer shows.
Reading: 1400 rpm
